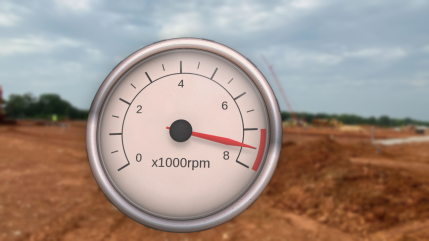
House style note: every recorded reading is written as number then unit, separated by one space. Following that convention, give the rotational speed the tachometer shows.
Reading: 7500 rpm
